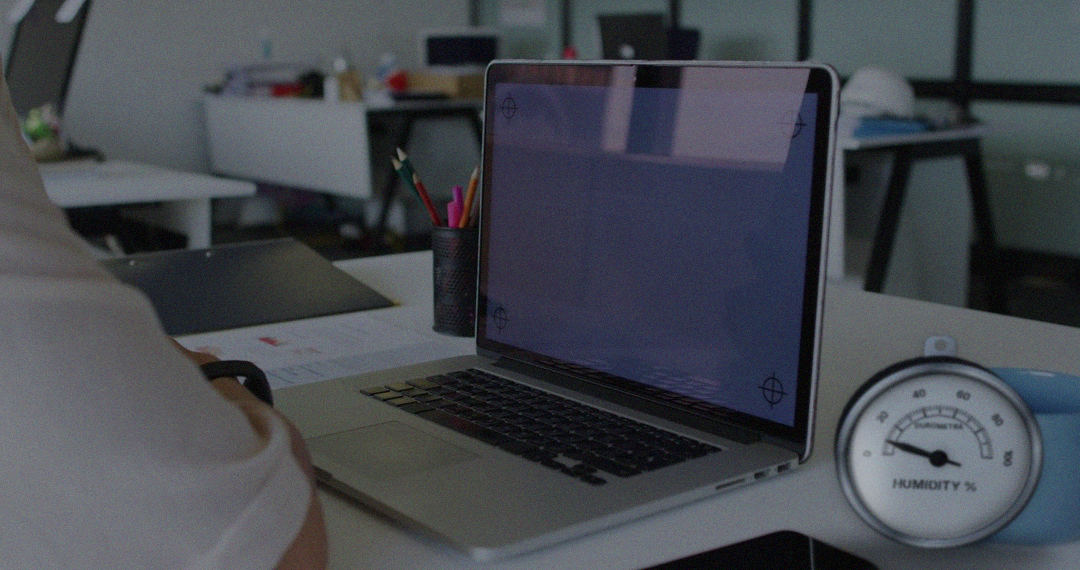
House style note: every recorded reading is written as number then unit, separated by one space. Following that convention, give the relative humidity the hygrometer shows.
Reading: 10 %
